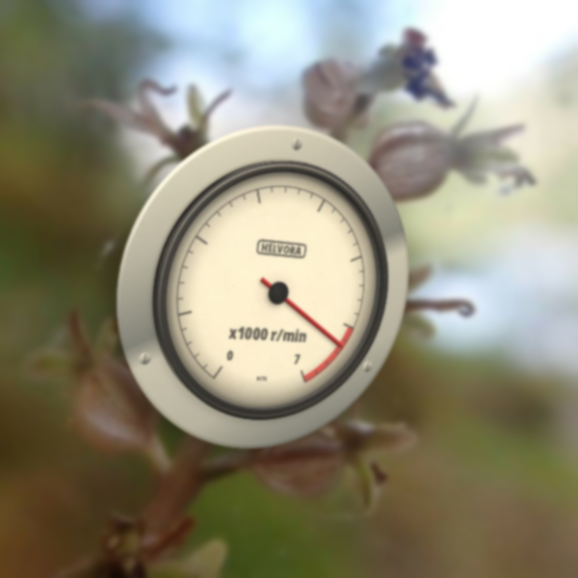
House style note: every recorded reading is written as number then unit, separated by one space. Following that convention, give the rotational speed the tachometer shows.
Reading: 6300 rpm
